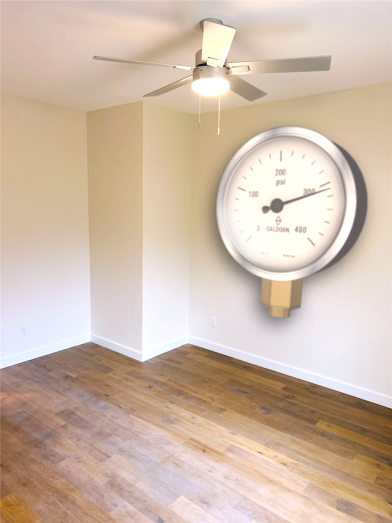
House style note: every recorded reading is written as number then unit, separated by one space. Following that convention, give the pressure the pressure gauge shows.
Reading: 310 psi
